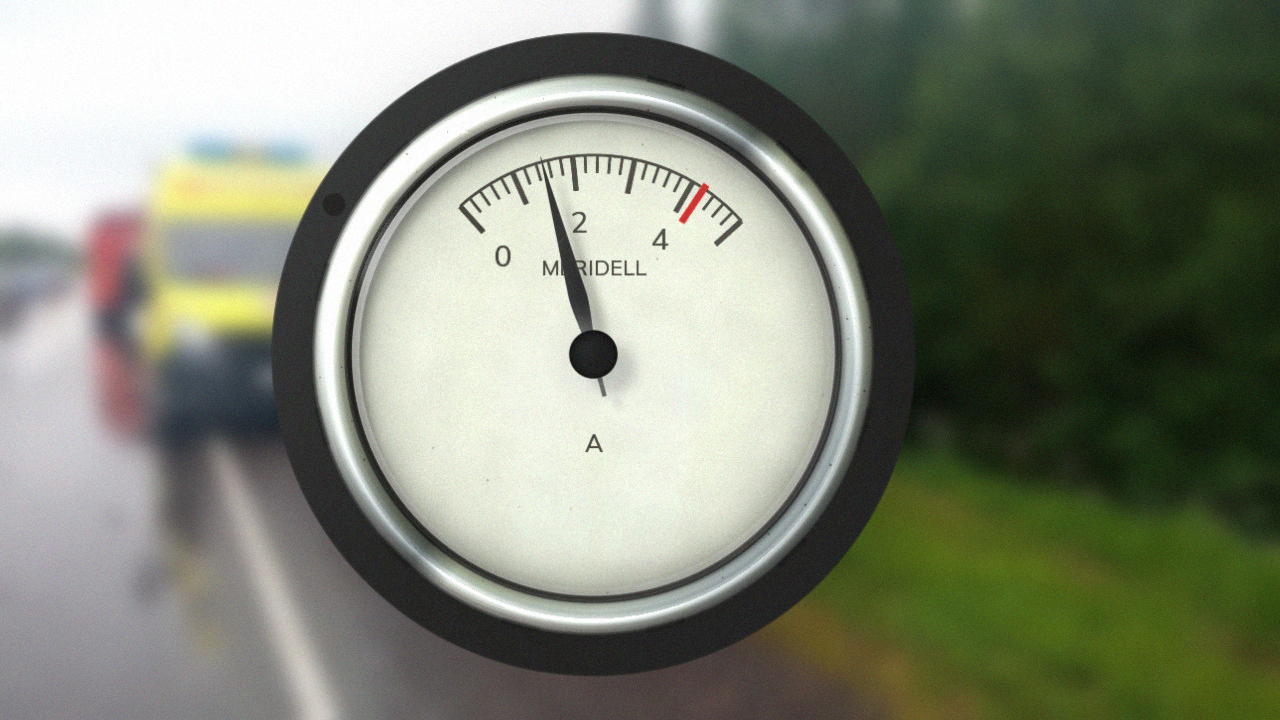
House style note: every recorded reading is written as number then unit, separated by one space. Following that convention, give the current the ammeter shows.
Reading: 1.5 A
